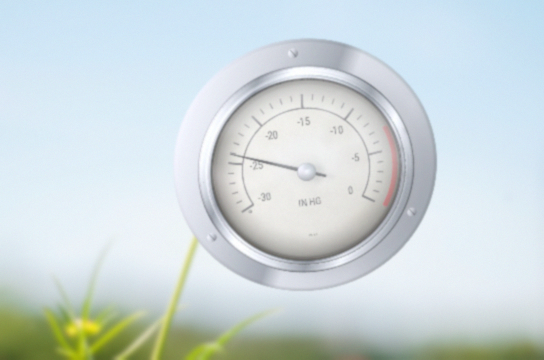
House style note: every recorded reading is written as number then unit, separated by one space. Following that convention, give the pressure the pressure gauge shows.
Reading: -24 inHg
